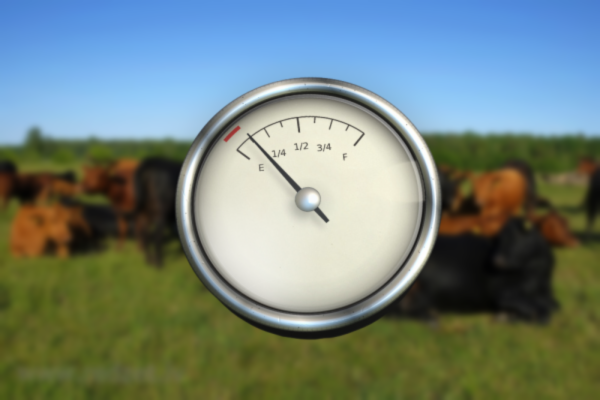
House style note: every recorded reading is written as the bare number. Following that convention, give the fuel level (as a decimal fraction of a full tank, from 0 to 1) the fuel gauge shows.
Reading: 0.125
